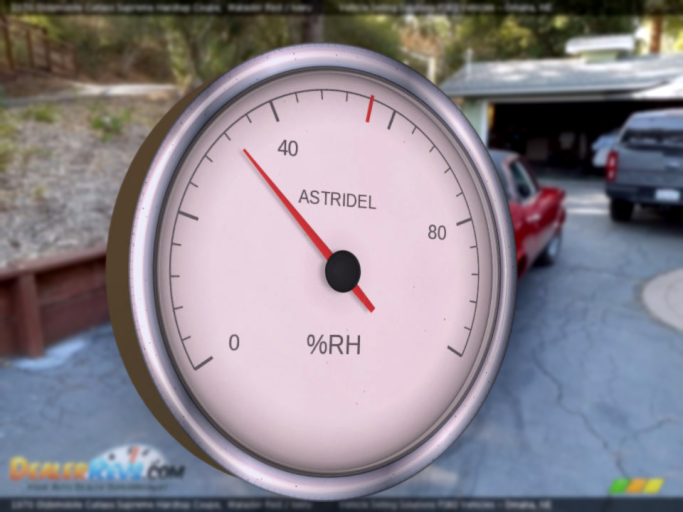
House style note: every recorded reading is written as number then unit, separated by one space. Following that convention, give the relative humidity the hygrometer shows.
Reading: 32 %
